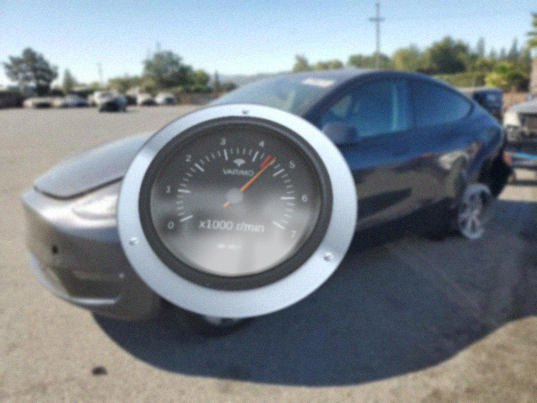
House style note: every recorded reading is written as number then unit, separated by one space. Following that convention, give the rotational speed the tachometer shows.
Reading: 4600 rpm
